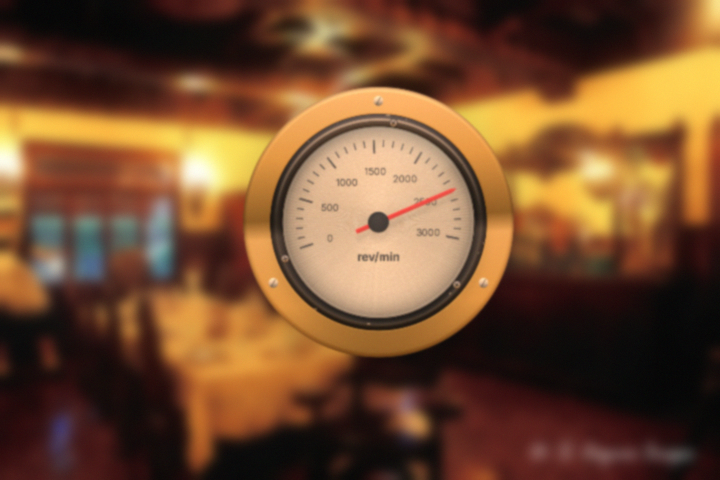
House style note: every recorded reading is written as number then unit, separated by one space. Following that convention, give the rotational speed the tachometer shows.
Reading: 2500 rpm
